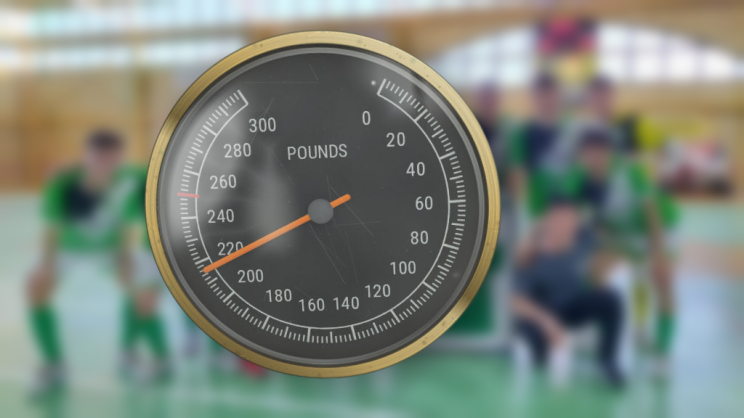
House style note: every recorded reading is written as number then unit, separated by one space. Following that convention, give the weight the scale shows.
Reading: 216 lb
